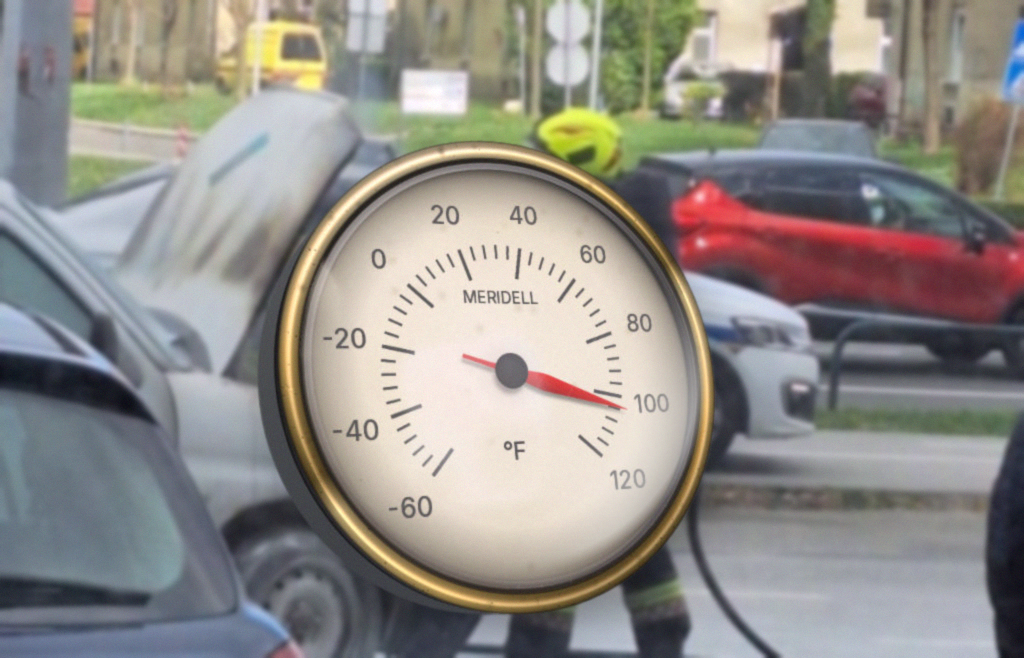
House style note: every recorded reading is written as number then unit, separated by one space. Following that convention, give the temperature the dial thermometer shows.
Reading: 104 °F
